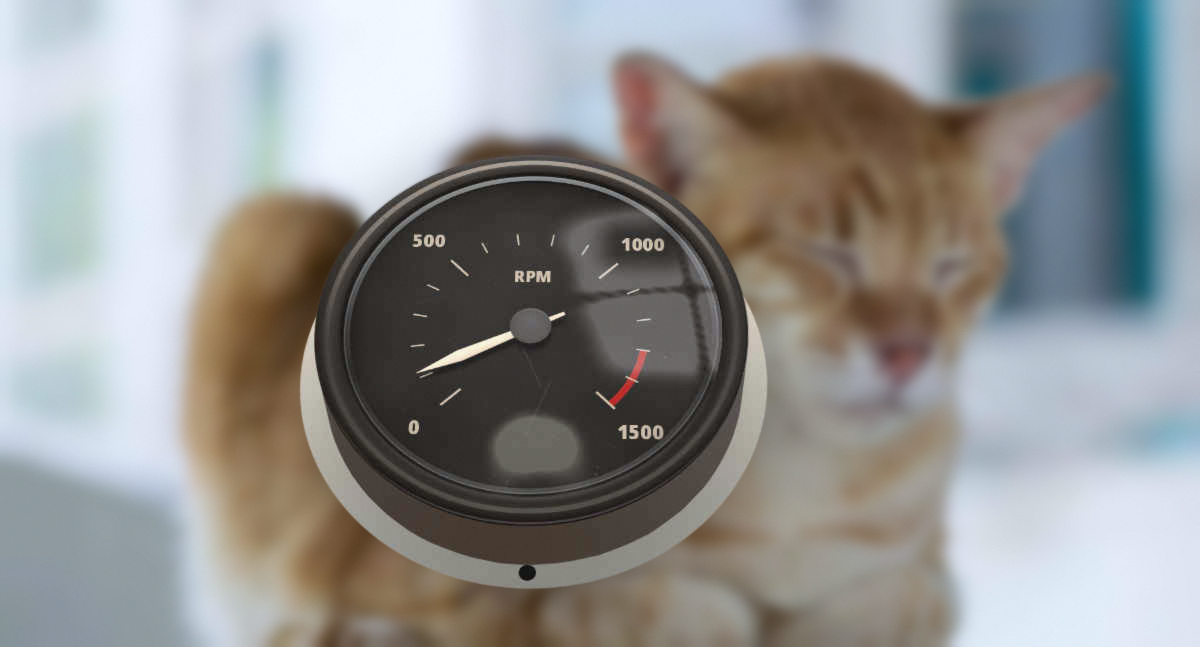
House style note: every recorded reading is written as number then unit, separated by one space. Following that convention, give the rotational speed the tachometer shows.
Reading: 100 rpm
